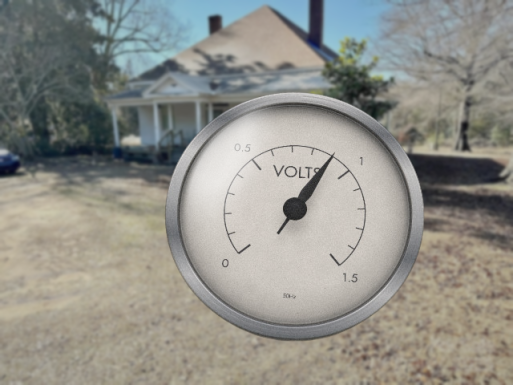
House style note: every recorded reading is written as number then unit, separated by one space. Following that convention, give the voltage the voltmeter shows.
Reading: 0.9 V
